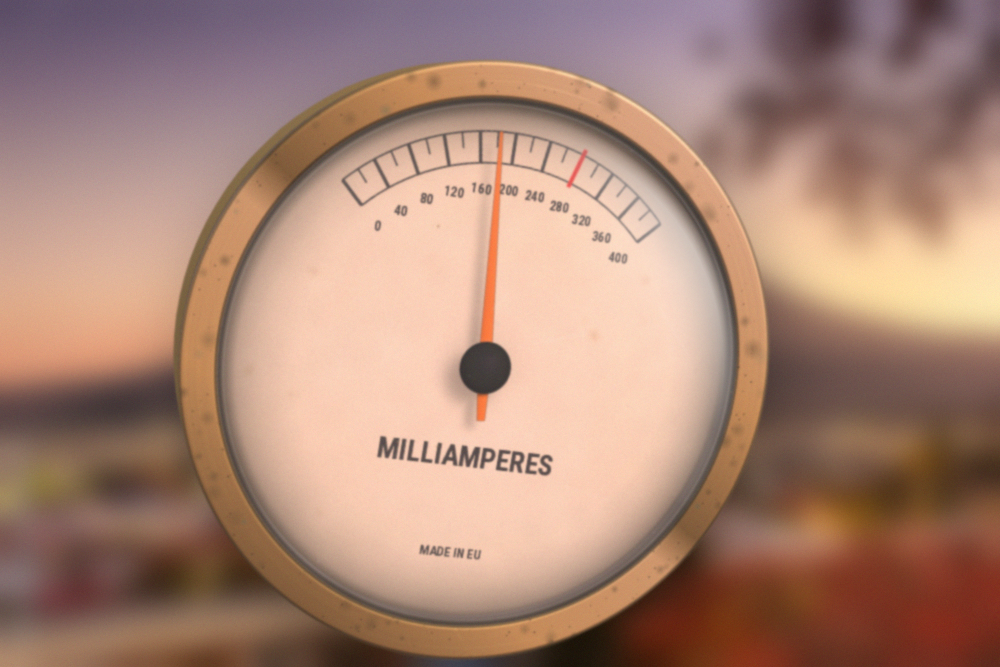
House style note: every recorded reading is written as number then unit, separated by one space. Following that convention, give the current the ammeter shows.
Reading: 180 mA
